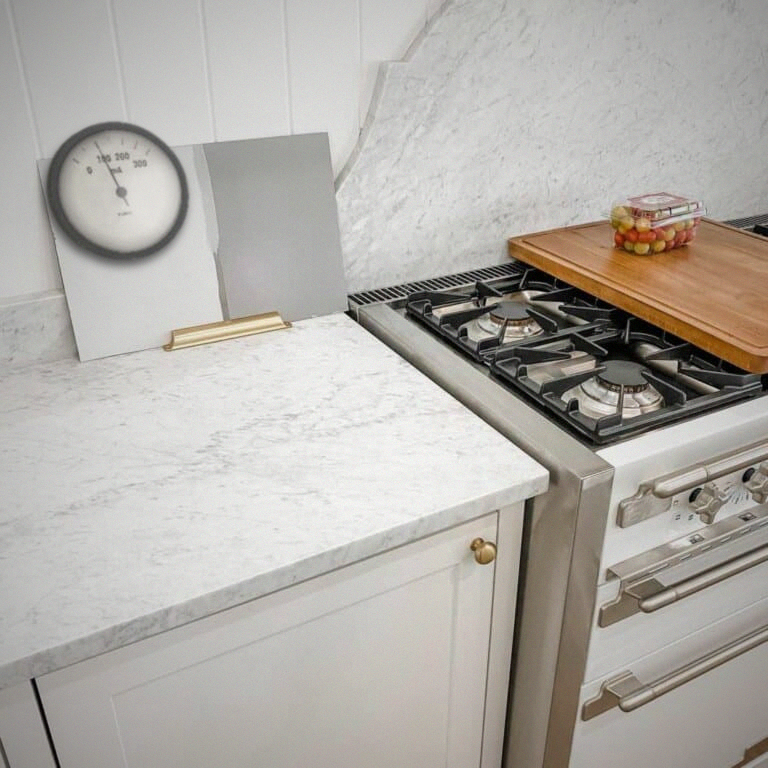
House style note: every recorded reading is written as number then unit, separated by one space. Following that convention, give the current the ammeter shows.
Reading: 100 mA
